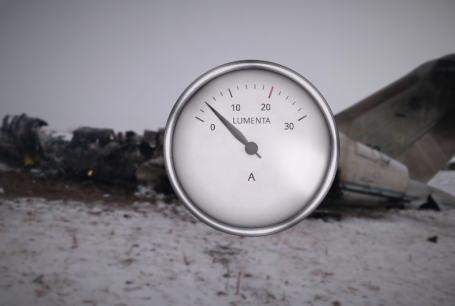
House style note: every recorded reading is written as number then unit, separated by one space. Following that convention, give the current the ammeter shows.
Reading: 4 A
